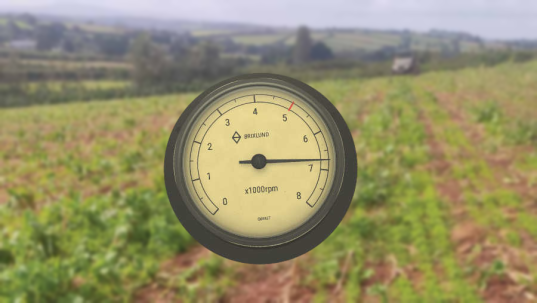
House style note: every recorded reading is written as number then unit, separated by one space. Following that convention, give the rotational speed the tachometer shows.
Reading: 6750 rpm
